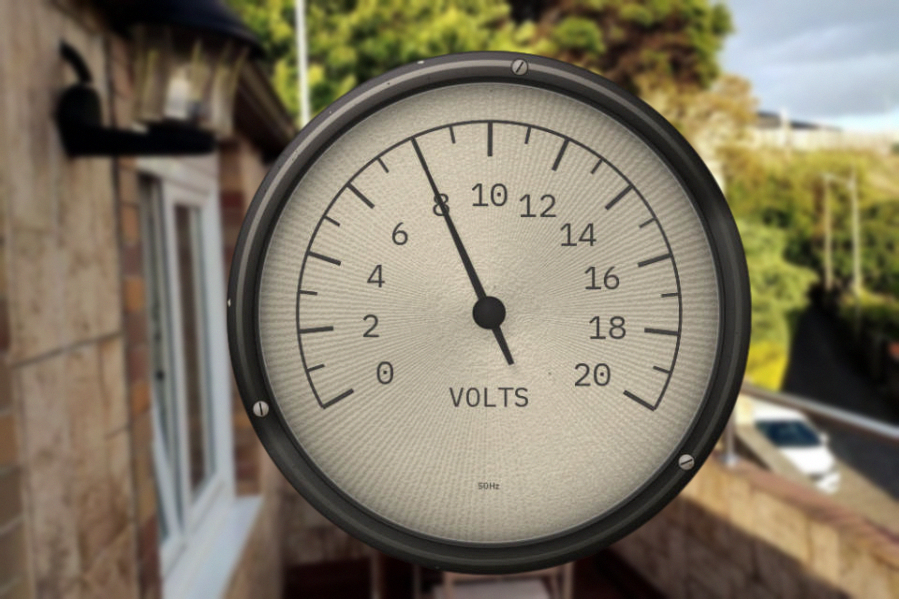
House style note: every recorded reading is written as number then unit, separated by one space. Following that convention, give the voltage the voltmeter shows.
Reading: 8 V
